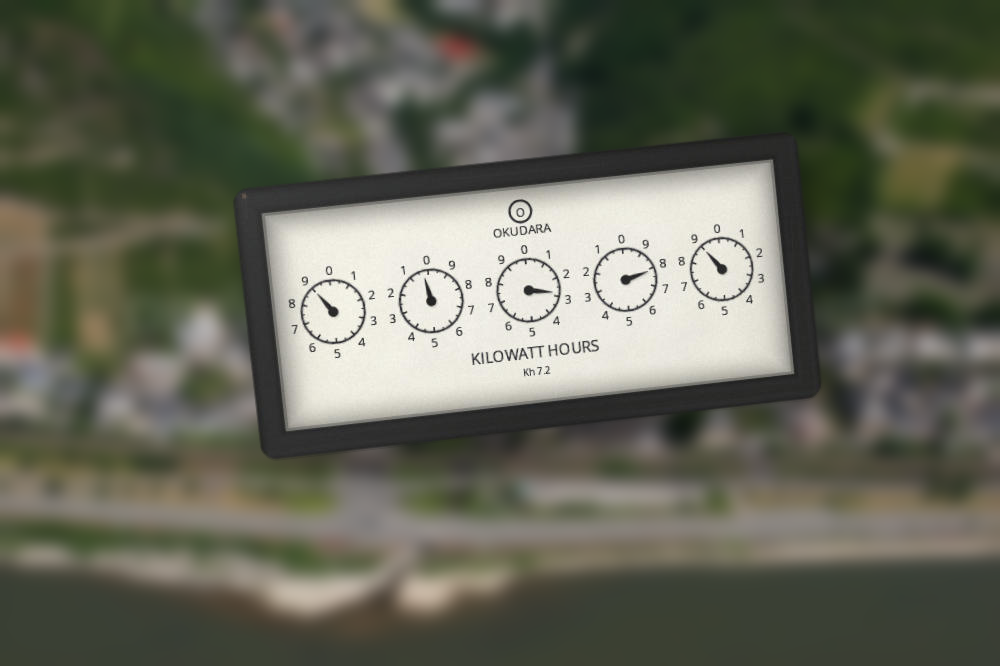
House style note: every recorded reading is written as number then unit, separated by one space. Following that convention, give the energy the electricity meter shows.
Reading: 90279 kWh
